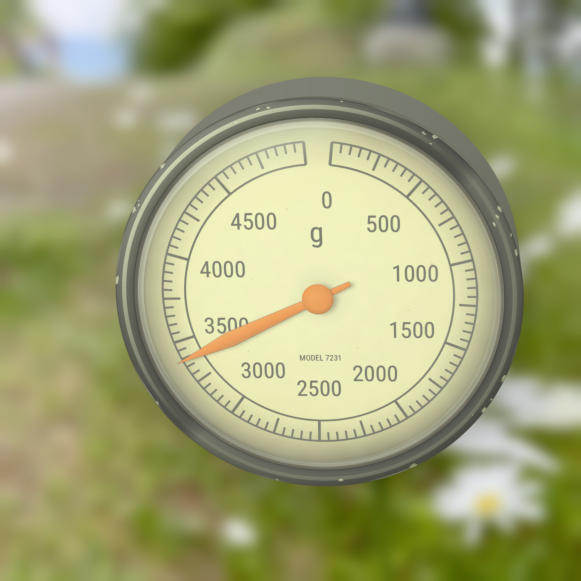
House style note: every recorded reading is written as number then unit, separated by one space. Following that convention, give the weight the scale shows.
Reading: 3400 g
